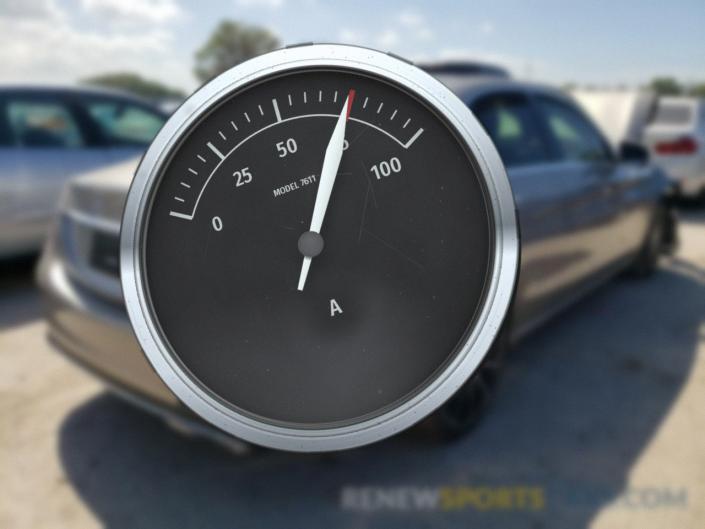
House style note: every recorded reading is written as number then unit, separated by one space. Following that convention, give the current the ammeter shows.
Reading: 75 A
